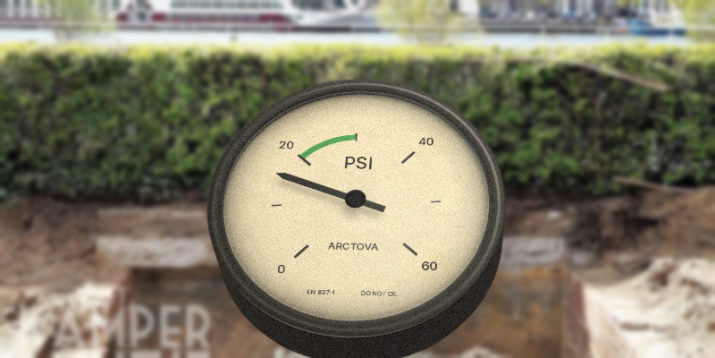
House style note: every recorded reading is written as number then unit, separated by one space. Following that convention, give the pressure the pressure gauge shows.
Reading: 15 psi
